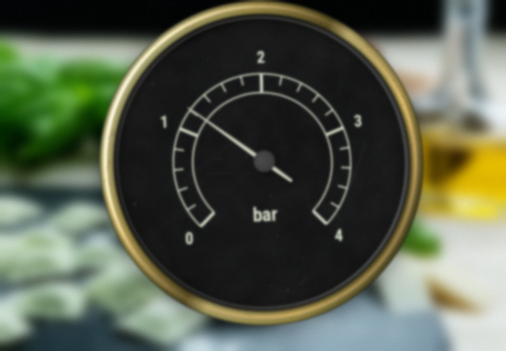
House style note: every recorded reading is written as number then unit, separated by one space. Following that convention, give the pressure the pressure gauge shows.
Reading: 1.2 bar
